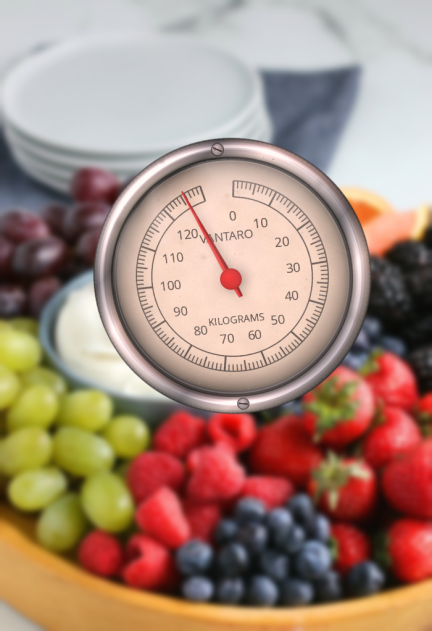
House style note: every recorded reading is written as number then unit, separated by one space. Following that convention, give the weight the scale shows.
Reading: 126 kg
